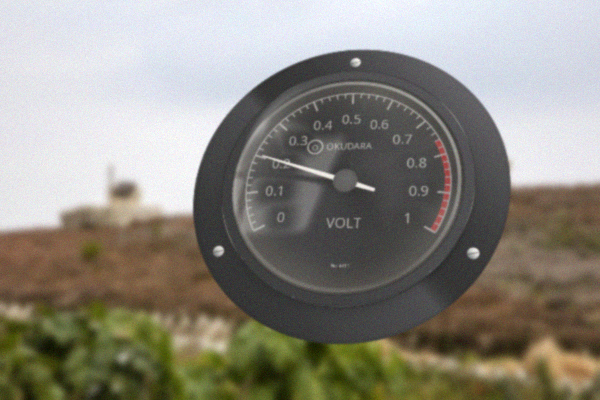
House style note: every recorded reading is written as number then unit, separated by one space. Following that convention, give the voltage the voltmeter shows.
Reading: 0.2 V
